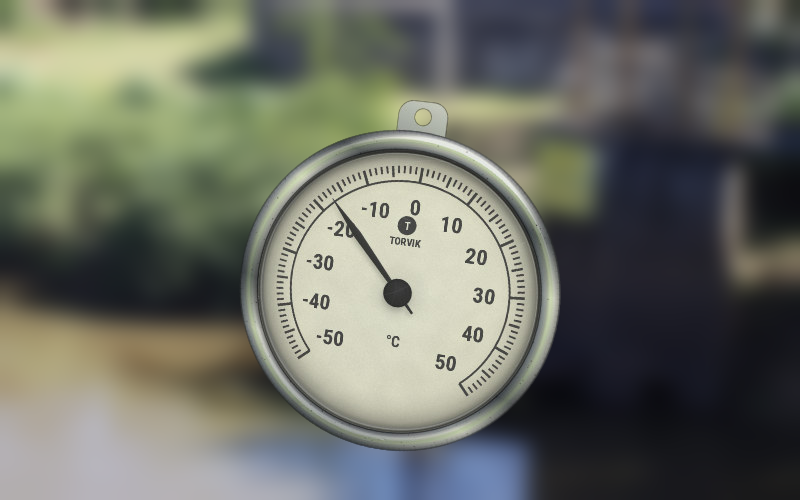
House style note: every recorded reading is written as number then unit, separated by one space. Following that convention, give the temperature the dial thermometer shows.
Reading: -17 °C
